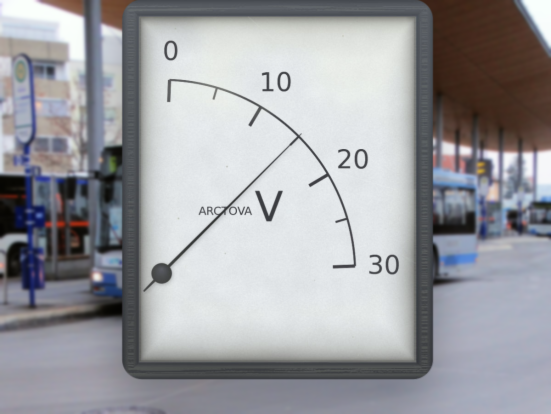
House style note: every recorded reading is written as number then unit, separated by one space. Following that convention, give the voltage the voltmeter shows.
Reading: 15 V
